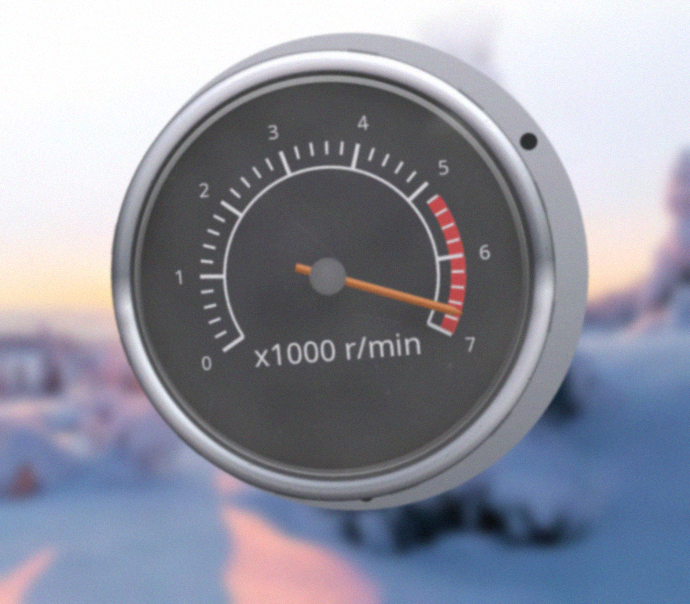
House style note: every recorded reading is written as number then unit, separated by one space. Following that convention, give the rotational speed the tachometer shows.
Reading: 6700 rpm
